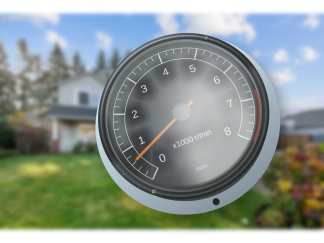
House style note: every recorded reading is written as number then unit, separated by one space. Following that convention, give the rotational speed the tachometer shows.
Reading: 600 rpm
